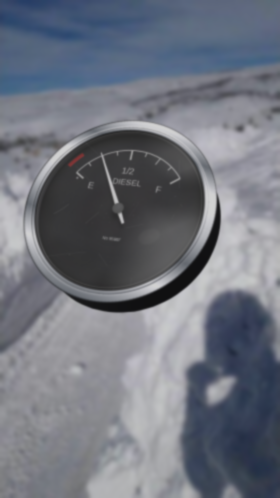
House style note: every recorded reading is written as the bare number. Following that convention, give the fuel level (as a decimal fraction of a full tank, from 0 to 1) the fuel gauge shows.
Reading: 0.25
